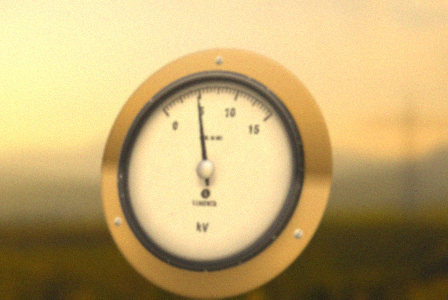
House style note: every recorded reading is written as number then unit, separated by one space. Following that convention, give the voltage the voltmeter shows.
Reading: 5 kV
